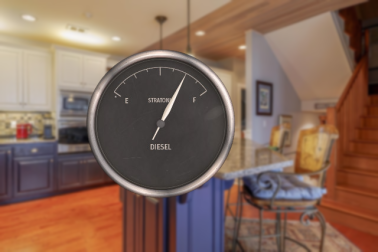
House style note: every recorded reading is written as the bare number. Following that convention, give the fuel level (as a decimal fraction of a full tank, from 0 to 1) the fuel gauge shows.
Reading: 0.75
